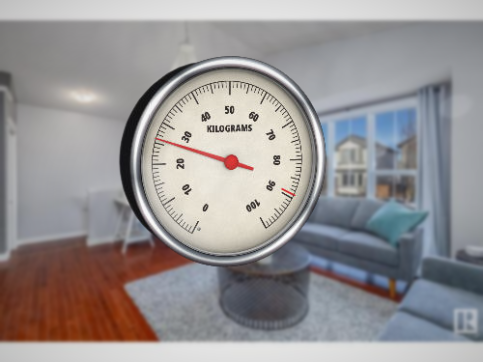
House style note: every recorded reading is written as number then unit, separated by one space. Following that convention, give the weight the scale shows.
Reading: 26 kg
